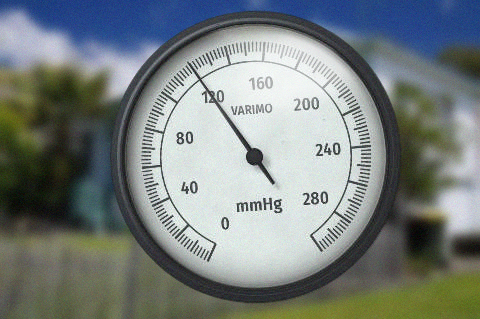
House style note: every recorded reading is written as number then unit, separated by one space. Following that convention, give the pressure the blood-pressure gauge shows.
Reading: 120 mmHg
